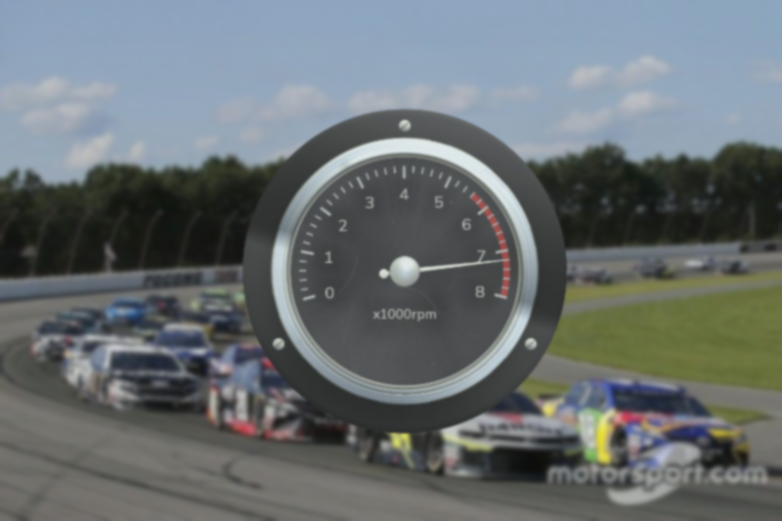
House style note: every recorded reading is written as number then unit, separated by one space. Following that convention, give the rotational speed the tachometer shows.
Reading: 7200 rpm
